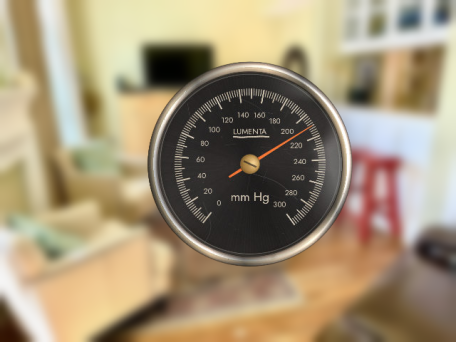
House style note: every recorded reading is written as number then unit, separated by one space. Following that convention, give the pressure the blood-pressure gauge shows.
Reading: 210 mmHg
